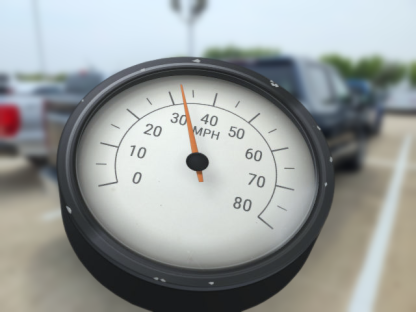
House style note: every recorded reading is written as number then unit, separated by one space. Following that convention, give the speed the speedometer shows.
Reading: 32.5 mph
